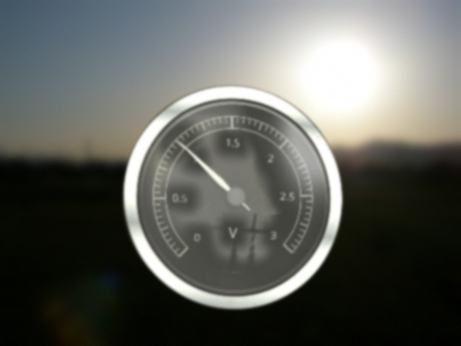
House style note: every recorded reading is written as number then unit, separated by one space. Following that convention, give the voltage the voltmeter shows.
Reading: 1 V
